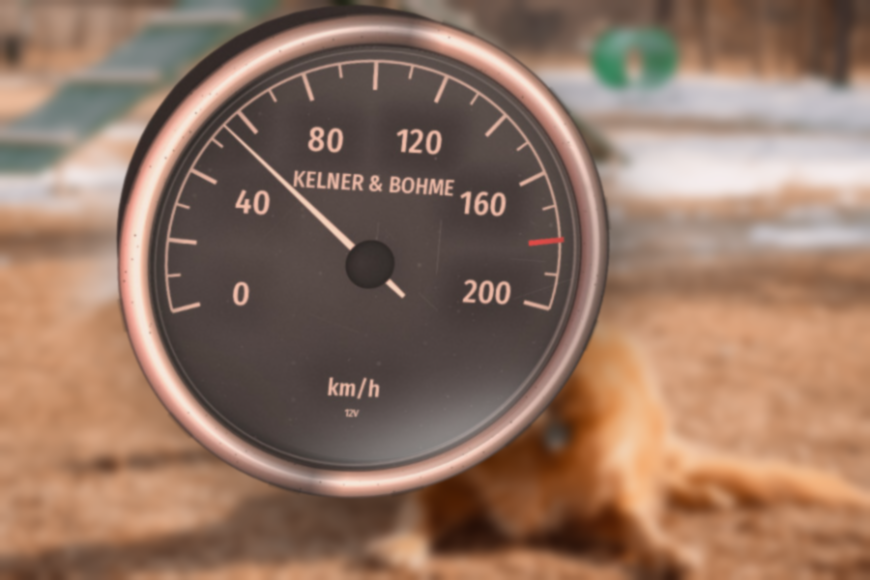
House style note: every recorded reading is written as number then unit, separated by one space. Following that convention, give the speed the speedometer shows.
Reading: 55 km/h
